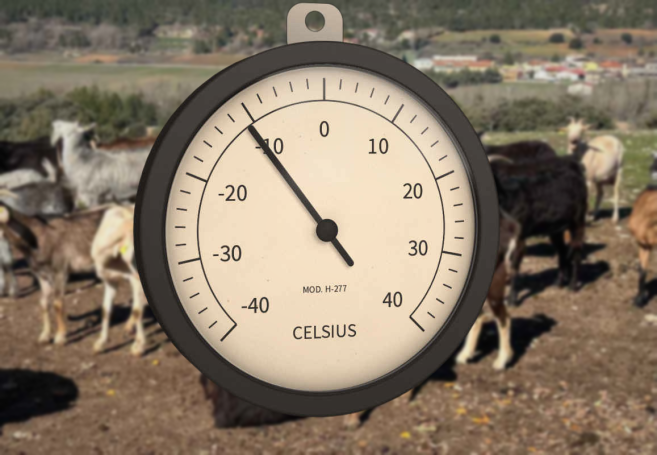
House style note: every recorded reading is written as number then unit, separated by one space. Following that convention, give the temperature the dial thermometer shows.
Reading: -11 °C
